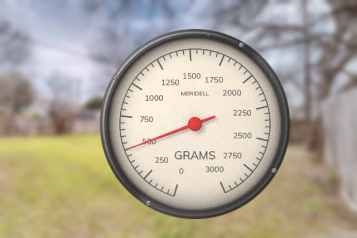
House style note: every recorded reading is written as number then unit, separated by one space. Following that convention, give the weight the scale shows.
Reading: 500 g
